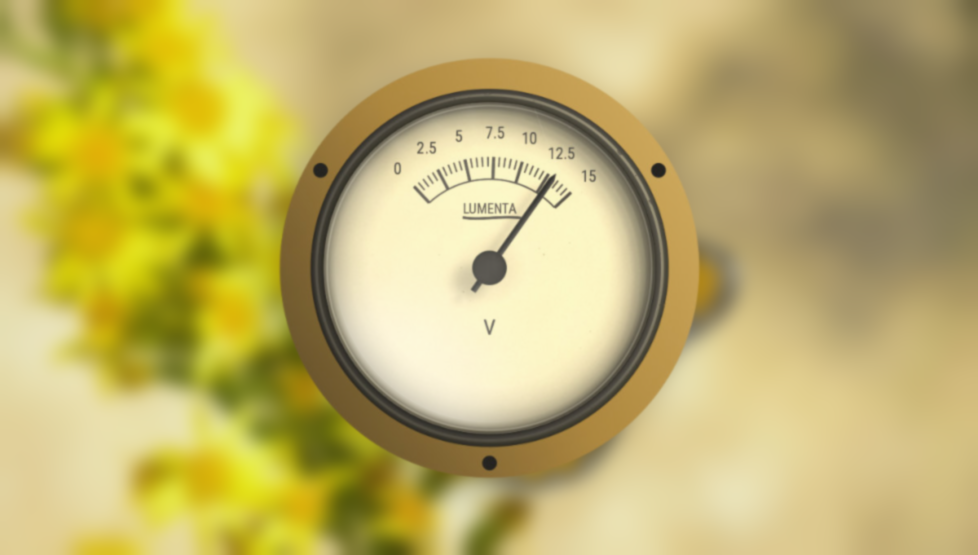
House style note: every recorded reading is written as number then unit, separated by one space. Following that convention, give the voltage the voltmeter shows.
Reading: 13 V
